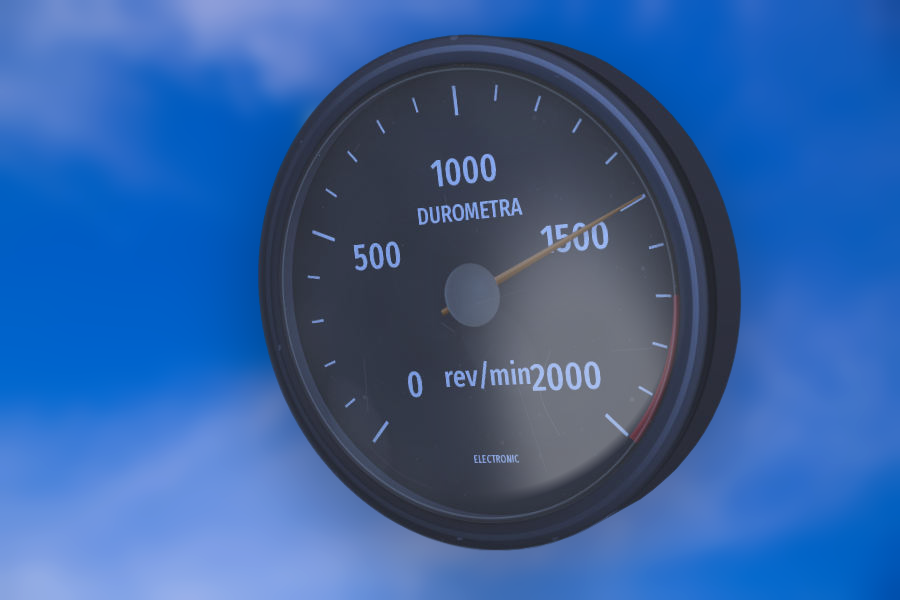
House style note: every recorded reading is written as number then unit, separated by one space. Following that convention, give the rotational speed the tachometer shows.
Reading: 1500 rpm
